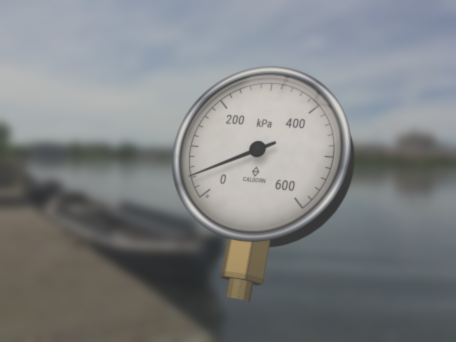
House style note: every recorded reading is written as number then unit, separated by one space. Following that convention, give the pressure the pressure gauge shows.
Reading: 40 kPa
